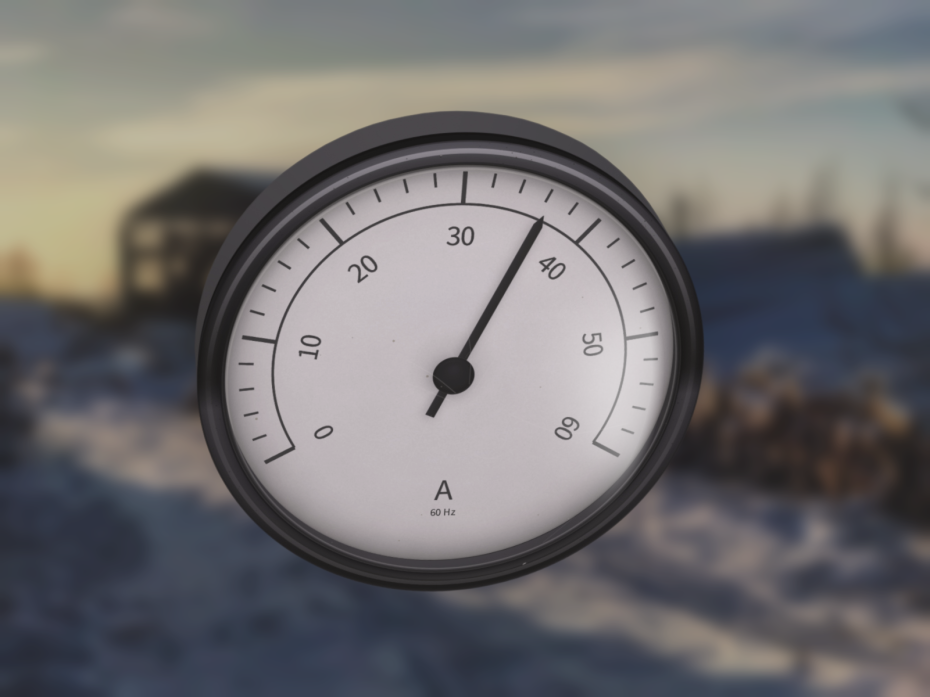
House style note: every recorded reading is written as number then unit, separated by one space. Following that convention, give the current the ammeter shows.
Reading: 36 A
